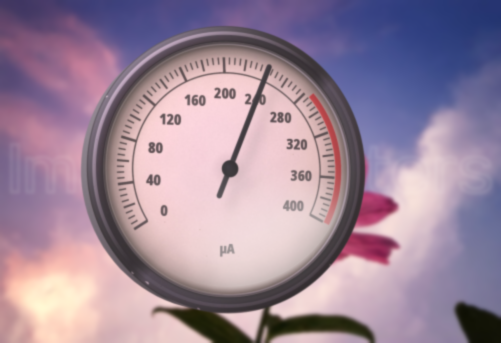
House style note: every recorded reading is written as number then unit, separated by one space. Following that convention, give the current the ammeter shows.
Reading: 240 µA
